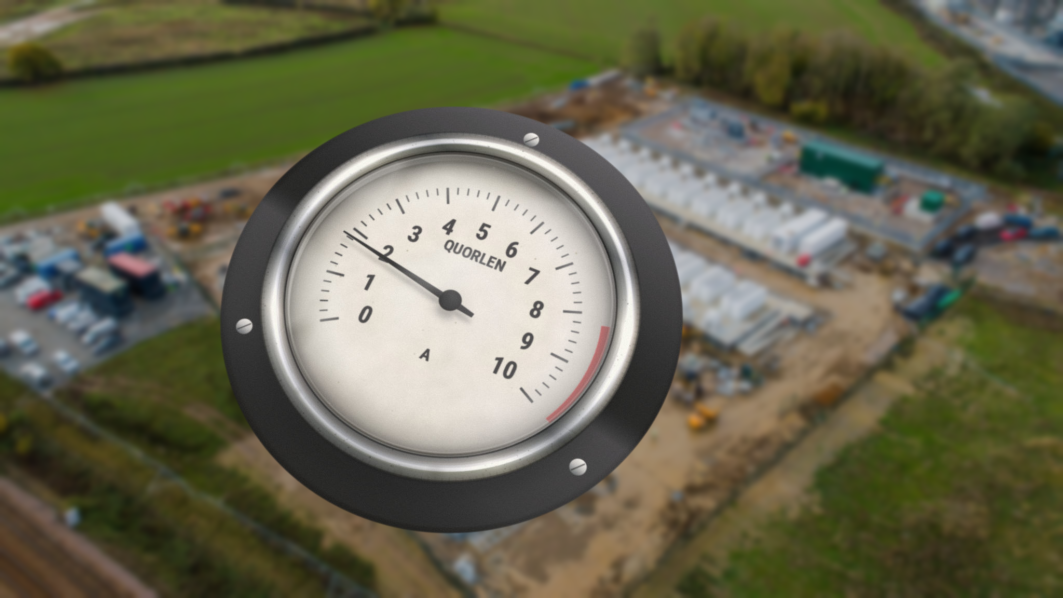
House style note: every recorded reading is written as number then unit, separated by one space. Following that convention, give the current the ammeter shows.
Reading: 1.8 A
